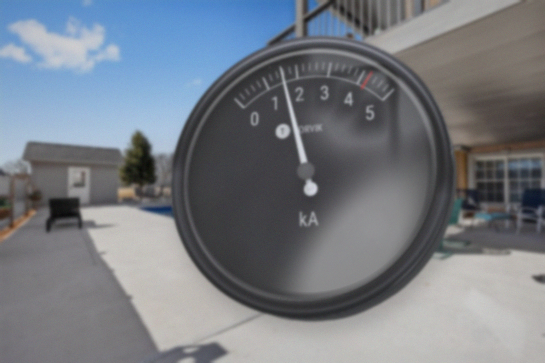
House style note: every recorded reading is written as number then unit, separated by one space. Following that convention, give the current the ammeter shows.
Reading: 1.6 kA
